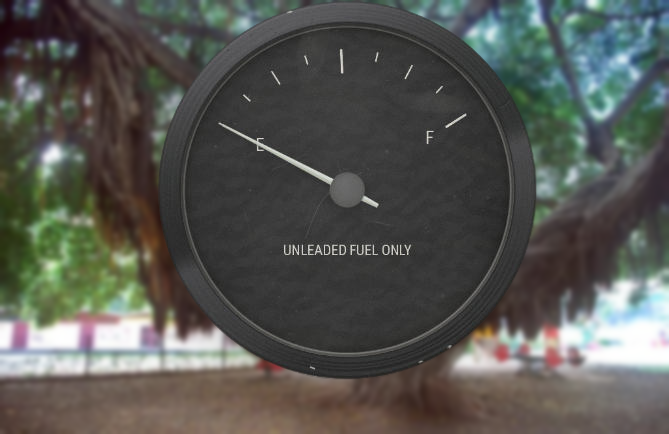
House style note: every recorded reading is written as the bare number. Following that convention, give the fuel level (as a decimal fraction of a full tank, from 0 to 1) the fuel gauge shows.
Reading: 0
